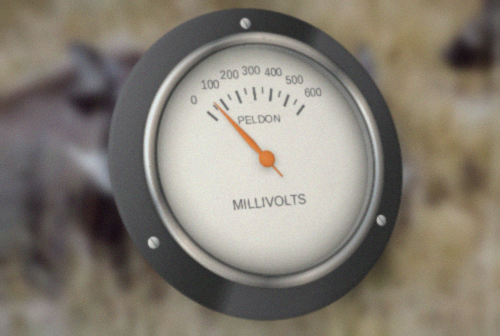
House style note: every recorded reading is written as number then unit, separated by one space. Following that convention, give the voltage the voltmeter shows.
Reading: 50 mV
